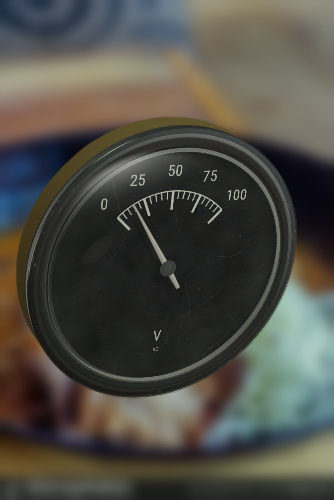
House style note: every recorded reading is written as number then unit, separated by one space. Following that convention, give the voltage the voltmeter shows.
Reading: 15 V
